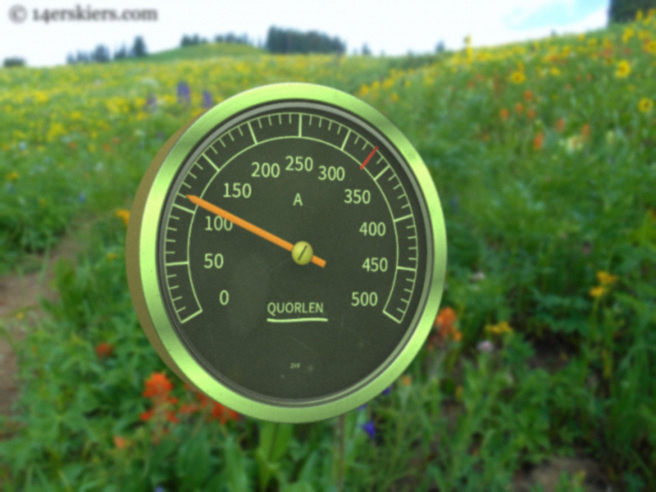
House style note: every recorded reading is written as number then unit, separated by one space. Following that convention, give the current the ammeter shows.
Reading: 110 A
